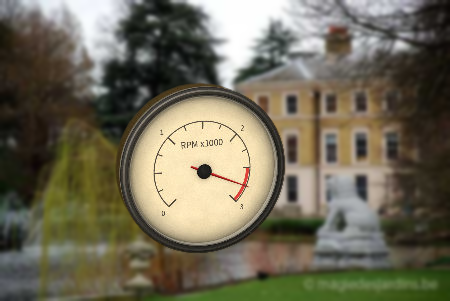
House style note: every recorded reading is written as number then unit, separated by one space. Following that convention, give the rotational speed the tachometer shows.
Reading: 2750 rpm
